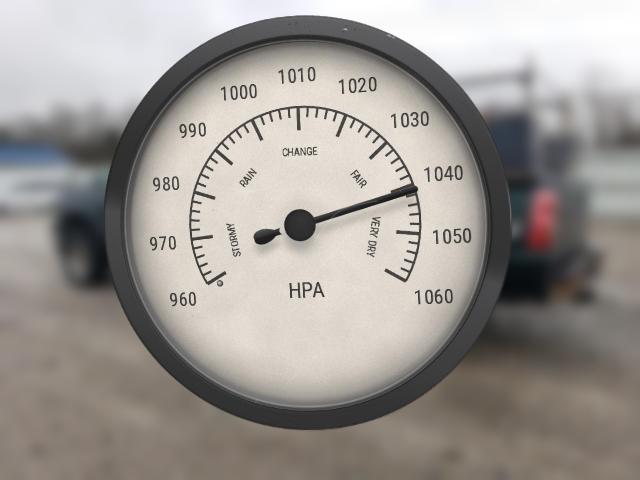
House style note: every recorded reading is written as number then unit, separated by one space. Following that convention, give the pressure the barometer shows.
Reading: 1041 hPa
